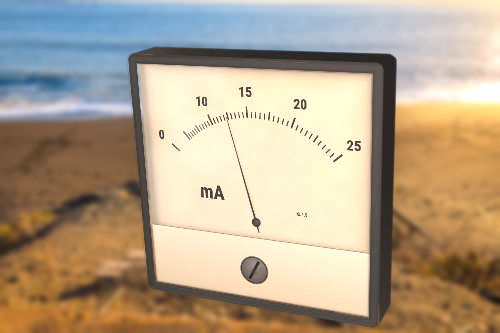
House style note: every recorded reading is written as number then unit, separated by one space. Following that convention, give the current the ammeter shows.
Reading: 12.5 mA
